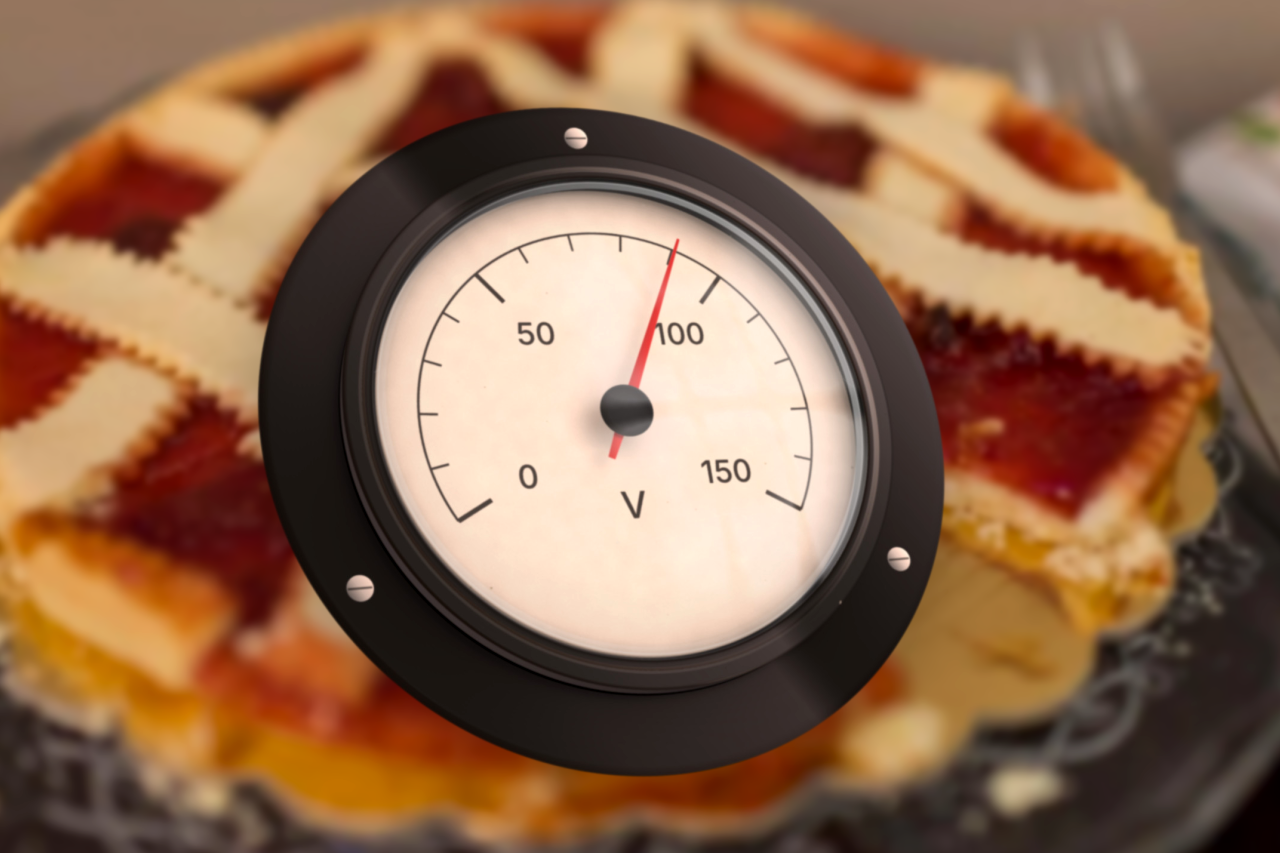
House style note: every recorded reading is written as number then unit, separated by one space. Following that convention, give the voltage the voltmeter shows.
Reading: 90 V
